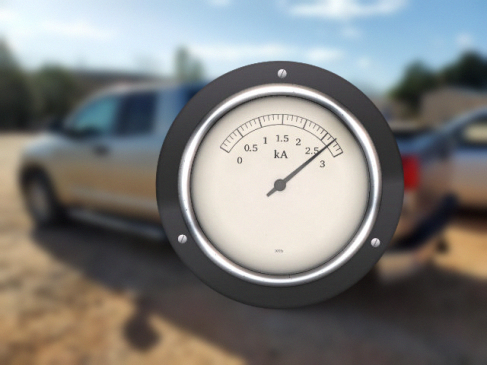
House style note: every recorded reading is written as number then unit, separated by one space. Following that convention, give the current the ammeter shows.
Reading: 2.7 kA
